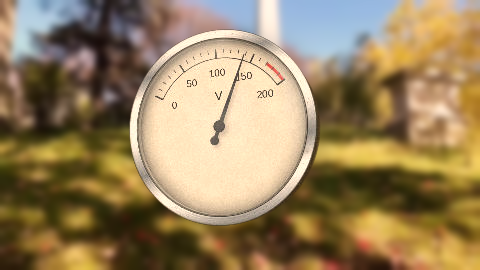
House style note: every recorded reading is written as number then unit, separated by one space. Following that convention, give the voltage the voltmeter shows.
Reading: 140 V
